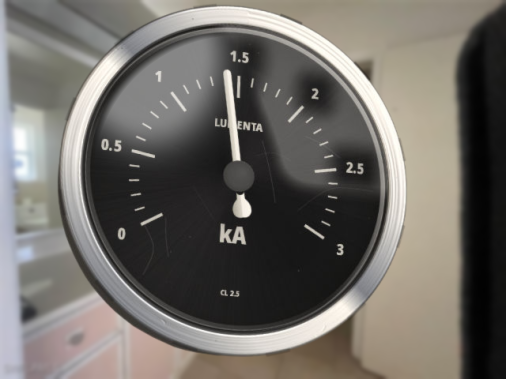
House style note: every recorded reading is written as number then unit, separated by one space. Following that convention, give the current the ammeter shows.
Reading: 1.4 kA
